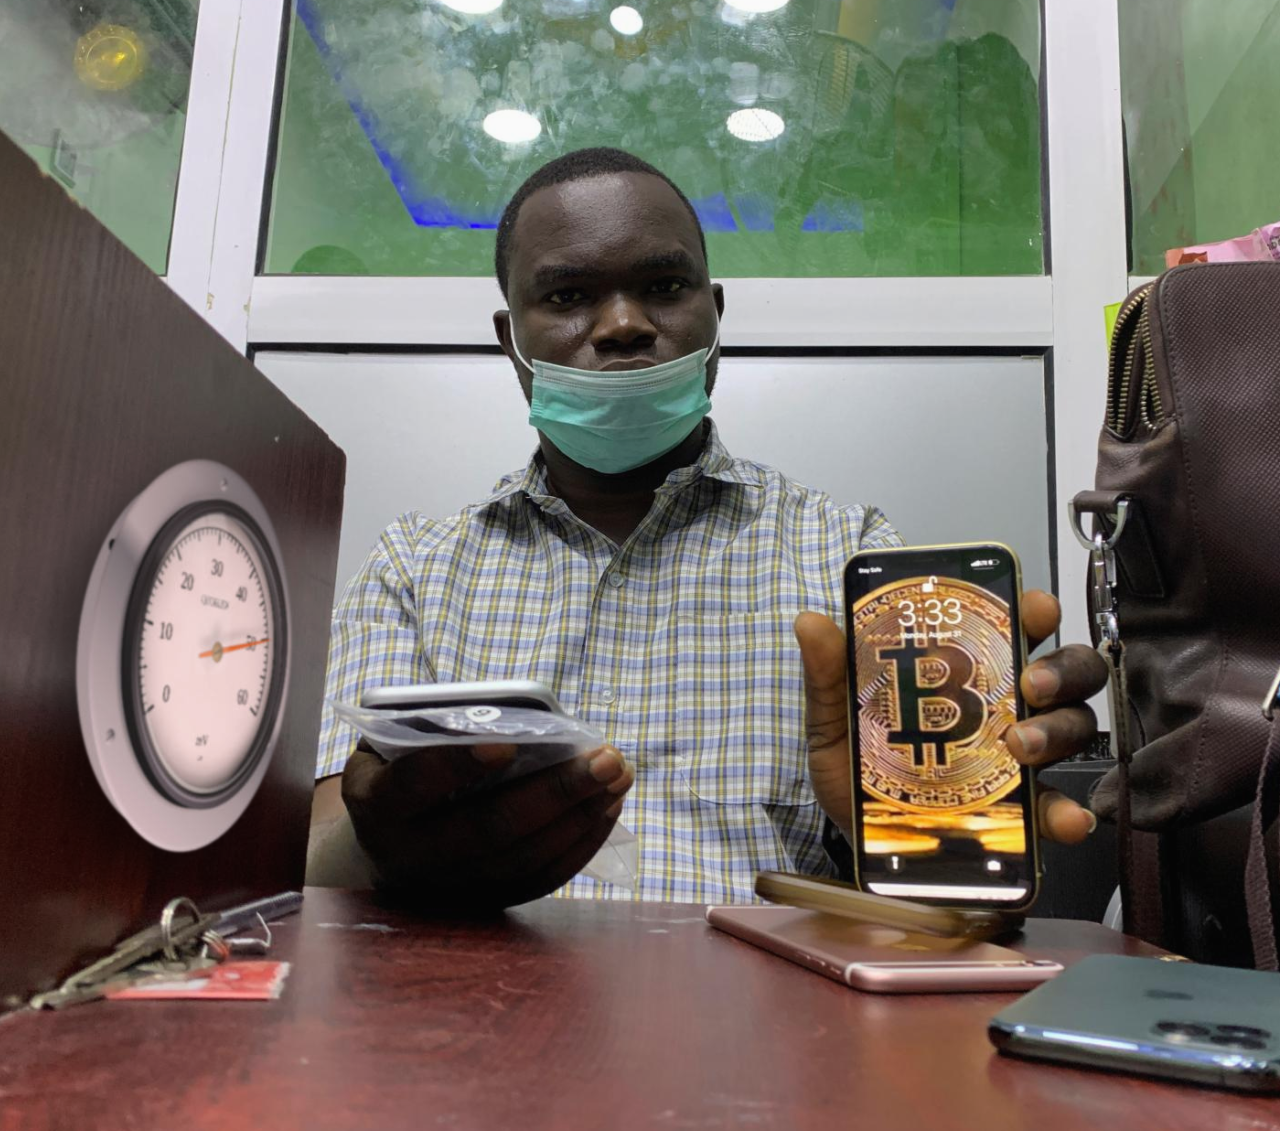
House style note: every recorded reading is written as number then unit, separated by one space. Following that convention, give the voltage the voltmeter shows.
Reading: 50 mV
